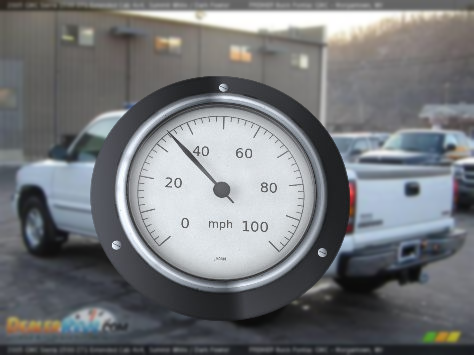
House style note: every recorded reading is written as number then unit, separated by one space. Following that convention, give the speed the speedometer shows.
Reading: 34 mph
